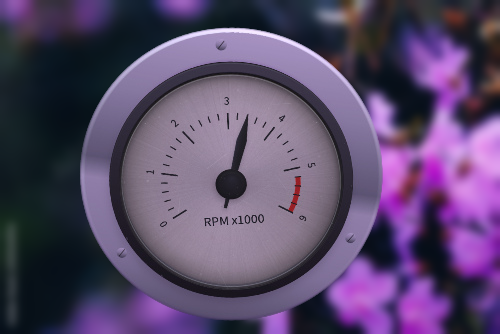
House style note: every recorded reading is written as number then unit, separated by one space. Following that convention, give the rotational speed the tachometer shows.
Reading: 3400 rpm
